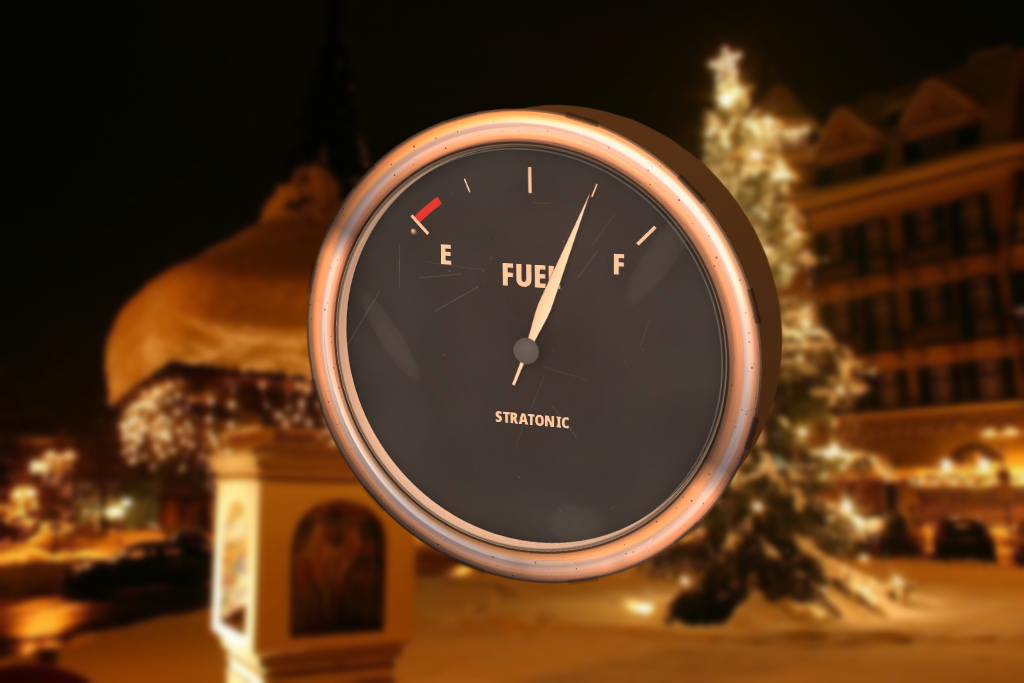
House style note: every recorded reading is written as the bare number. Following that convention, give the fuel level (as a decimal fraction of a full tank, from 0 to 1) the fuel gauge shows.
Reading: 0.75
